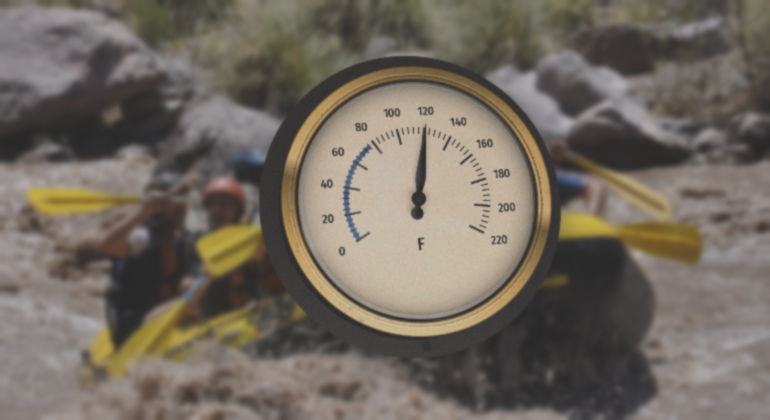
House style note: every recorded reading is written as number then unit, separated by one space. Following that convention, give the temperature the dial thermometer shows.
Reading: 120 °F
